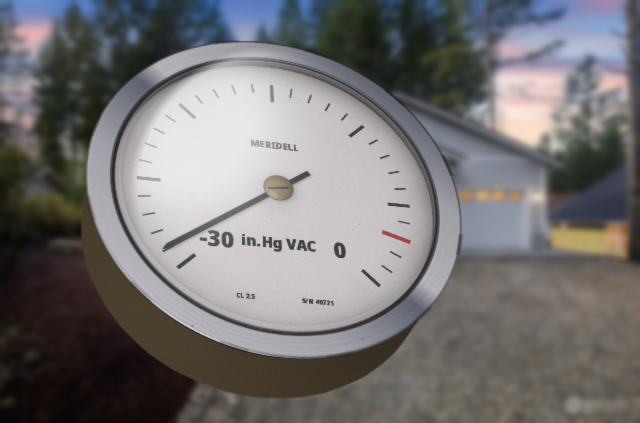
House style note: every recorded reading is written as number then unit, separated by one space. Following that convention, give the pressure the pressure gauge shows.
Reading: -29 inHg
